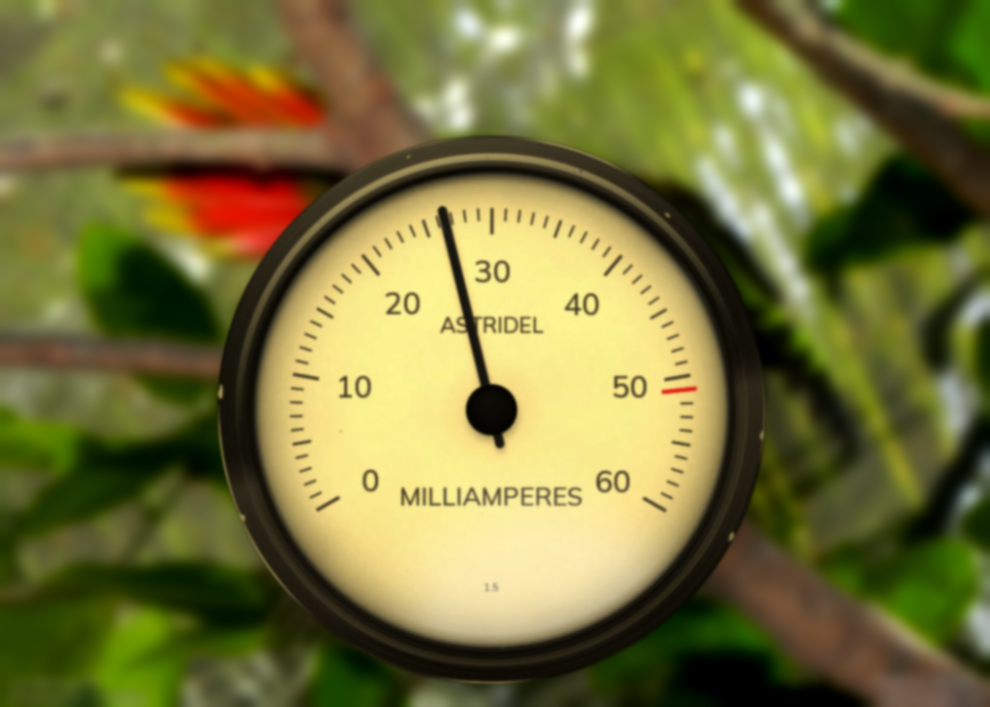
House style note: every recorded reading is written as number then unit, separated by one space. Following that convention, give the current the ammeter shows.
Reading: 26.5 mA
